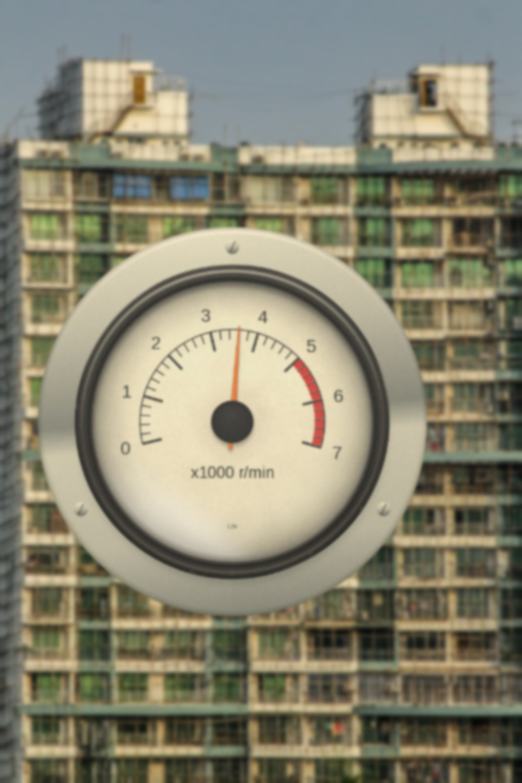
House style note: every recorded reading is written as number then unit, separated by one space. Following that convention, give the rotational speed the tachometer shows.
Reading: 3600 rpm
